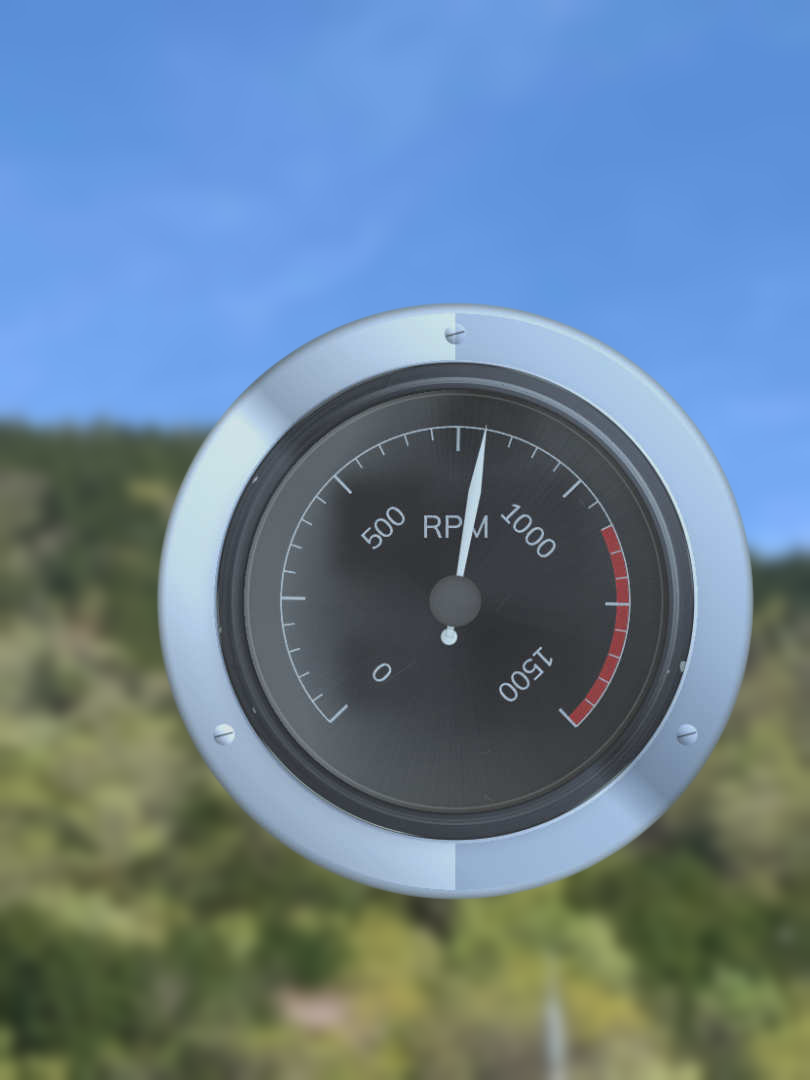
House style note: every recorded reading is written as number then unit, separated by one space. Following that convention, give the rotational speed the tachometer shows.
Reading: 800 rpm
